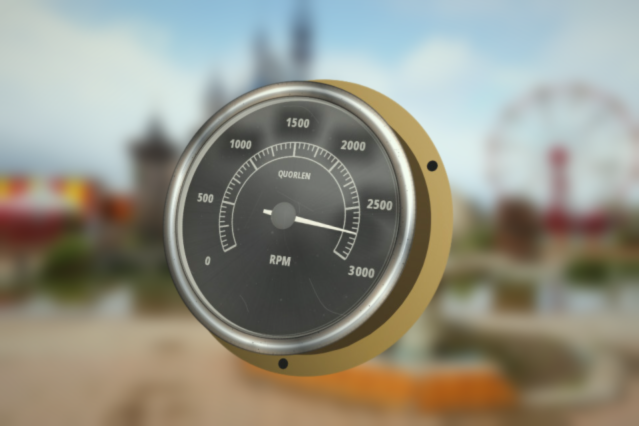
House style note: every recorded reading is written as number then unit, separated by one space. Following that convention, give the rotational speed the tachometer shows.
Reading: 2750 rpm
